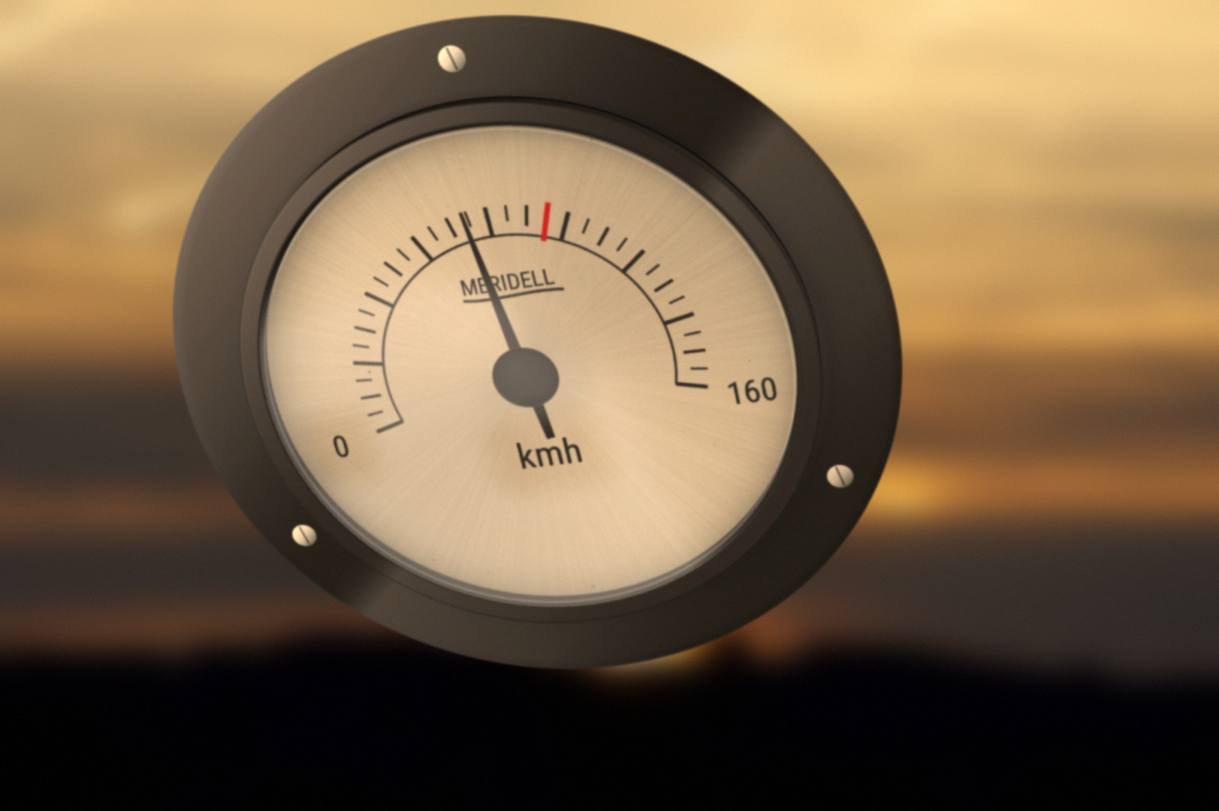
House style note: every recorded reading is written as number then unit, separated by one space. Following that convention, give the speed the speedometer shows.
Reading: 75 km/h
